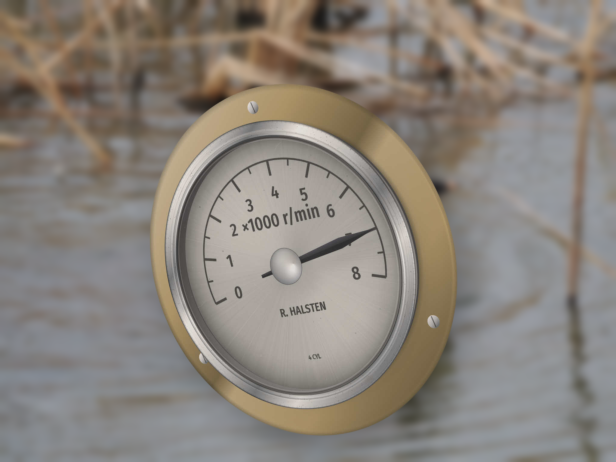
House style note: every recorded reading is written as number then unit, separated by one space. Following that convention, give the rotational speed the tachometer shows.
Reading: 7000 rpm
